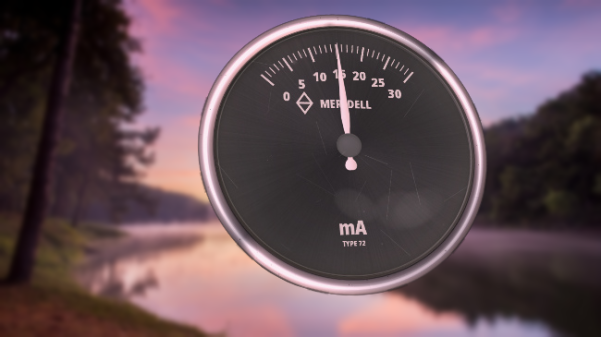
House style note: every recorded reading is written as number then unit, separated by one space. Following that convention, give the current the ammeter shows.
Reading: 15 mA
